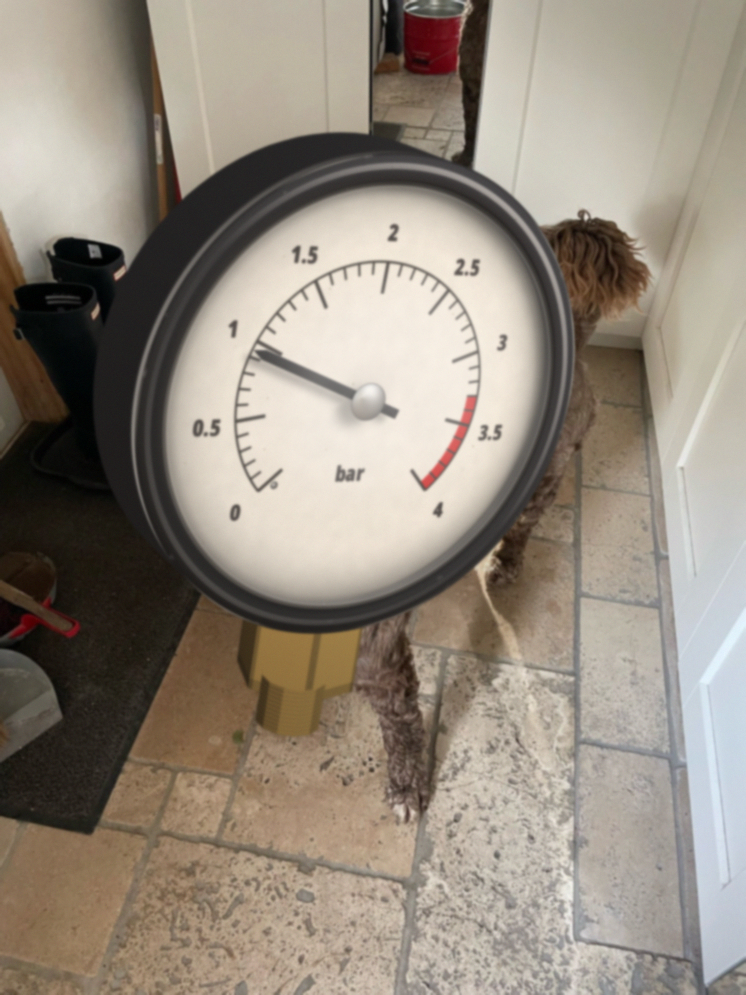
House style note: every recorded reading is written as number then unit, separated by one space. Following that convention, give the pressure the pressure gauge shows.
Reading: 0.95 bar
